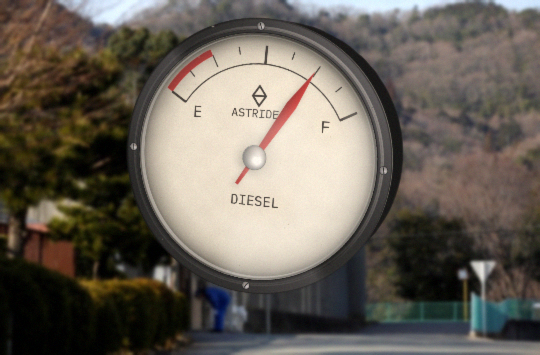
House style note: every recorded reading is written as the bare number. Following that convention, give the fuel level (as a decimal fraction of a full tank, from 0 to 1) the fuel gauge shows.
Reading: 0.75
